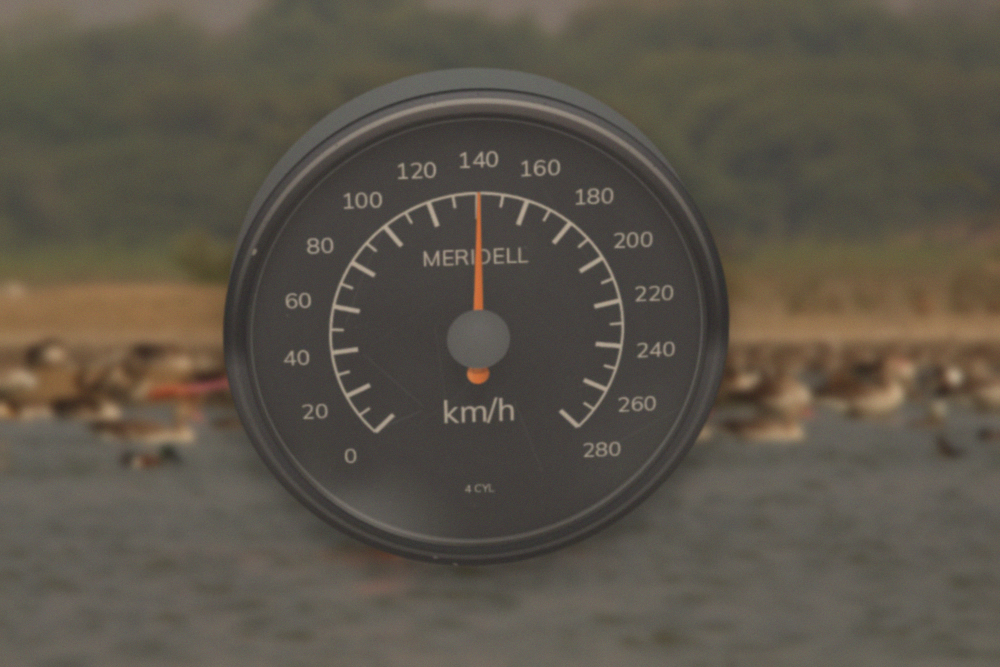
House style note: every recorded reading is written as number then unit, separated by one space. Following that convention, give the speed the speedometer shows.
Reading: 140 km/h
